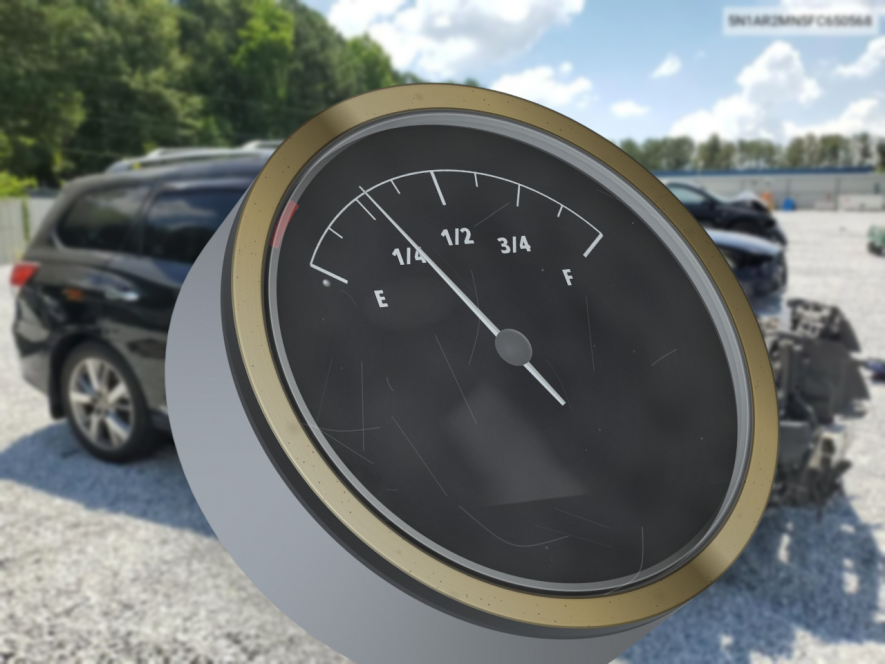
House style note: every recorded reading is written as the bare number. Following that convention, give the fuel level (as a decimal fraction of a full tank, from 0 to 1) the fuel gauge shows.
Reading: 0.25
